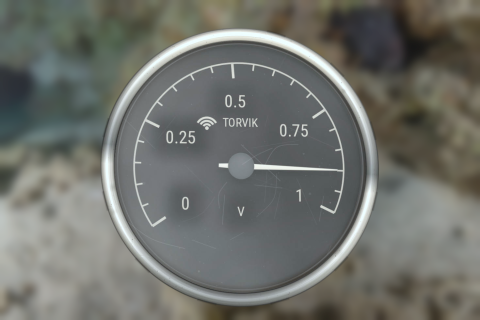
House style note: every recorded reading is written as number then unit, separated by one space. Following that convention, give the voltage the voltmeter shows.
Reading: 0.9 V
